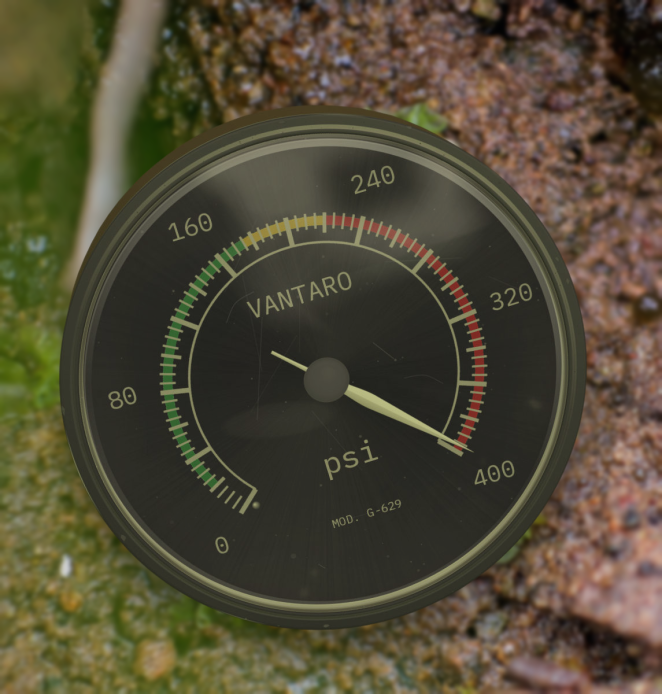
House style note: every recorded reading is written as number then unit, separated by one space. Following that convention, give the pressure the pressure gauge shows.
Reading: 395 psi
